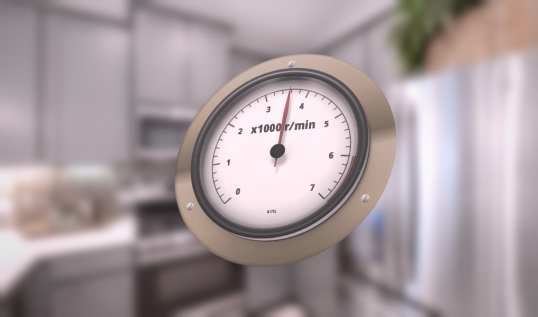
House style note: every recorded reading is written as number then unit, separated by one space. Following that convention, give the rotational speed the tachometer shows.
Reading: 3600 rpm
